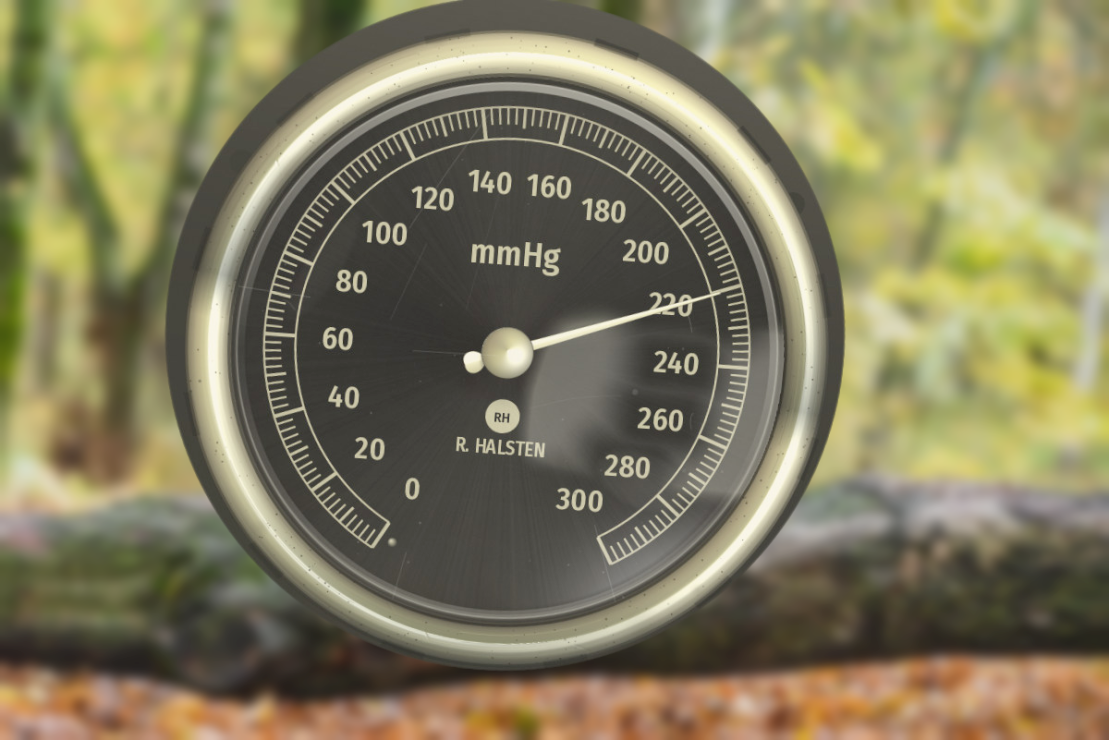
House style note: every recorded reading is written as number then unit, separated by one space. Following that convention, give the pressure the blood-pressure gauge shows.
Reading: 220 mmHg
